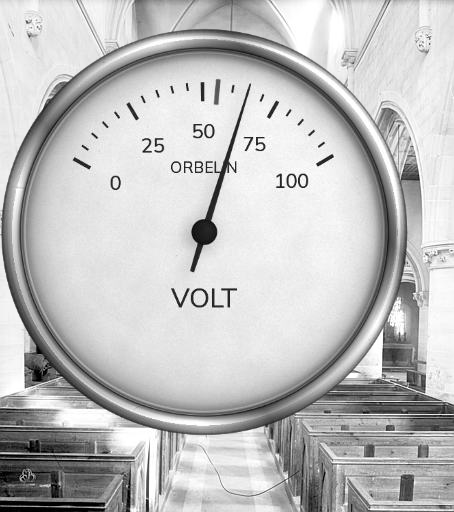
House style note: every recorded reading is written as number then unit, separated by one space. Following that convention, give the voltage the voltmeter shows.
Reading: 65 V
